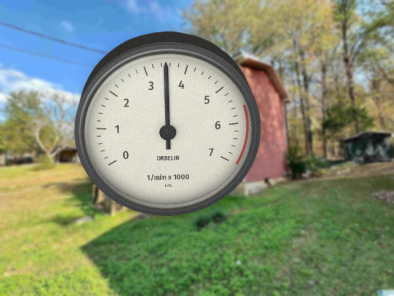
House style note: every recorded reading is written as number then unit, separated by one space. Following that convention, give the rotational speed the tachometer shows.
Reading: 3500 rpm
